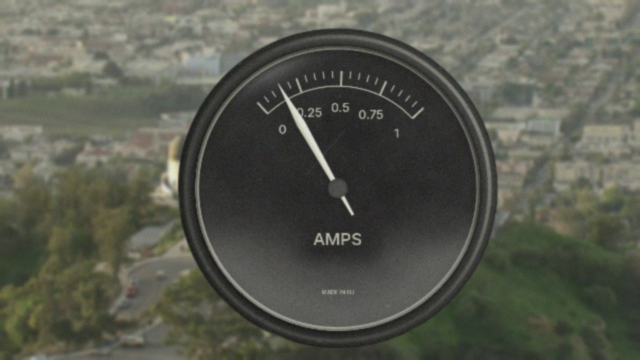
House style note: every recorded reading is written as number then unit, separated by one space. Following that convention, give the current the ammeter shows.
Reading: 0.15 A
